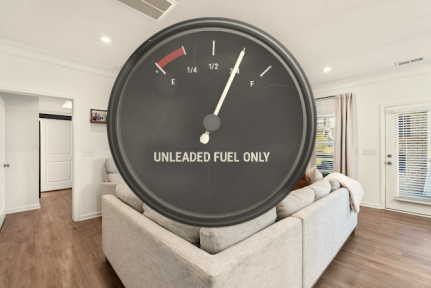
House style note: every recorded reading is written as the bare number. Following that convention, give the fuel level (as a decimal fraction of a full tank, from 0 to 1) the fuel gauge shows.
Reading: 0.75
